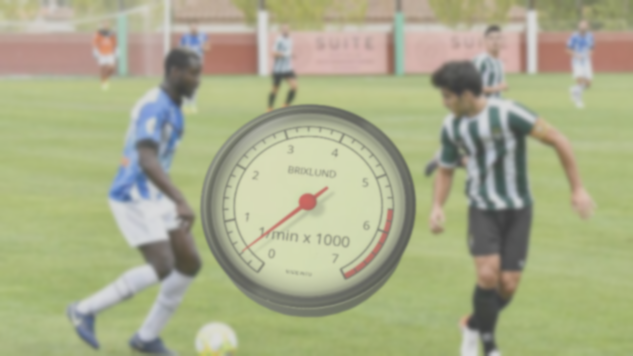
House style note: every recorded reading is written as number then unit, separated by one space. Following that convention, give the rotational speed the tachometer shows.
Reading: 400 rpm
